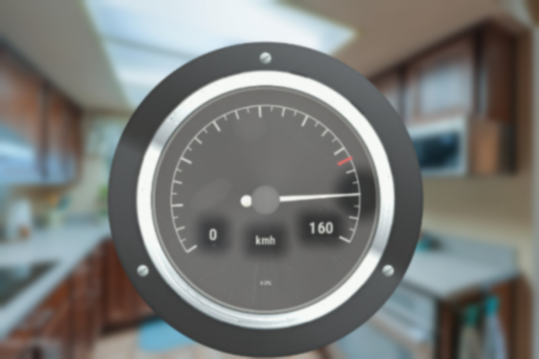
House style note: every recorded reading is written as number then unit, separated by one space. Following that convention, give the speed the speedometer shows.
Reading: 140 km/h
